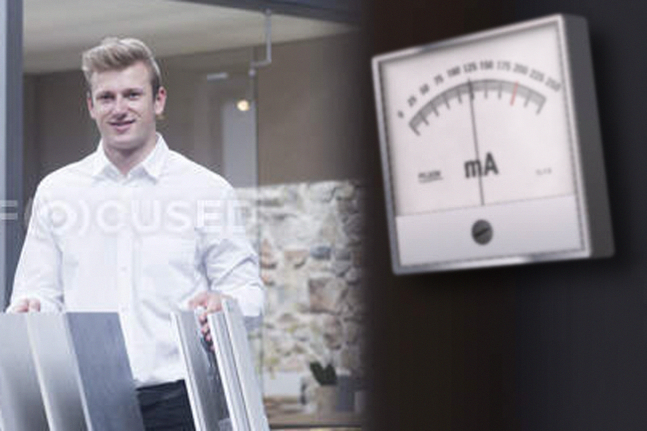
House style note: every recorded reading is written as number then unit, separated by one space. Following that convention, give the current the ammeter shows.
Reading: 125 mA
